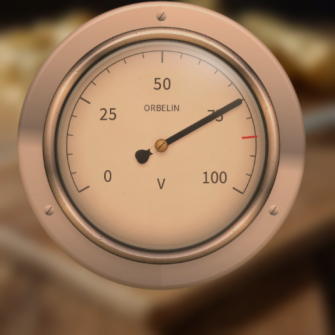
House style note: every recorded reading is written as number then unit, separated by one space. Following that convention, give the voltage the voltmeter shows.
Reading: 75 V
